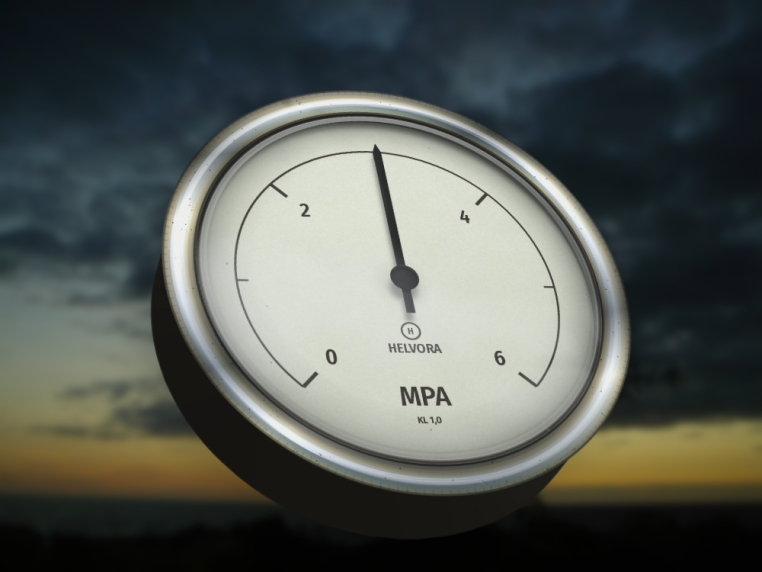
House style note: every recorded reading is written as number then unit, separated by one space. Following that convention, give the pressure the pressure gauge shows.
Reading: 3 MPa
